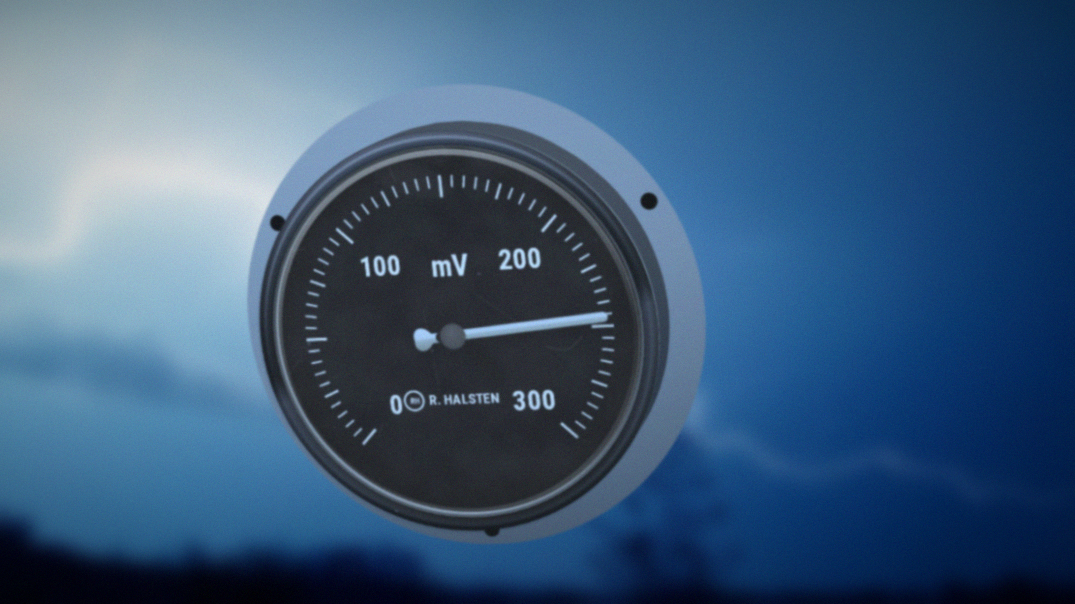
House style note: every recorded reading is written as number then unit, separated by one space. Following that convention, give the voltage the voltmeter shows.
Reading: 245 mV
